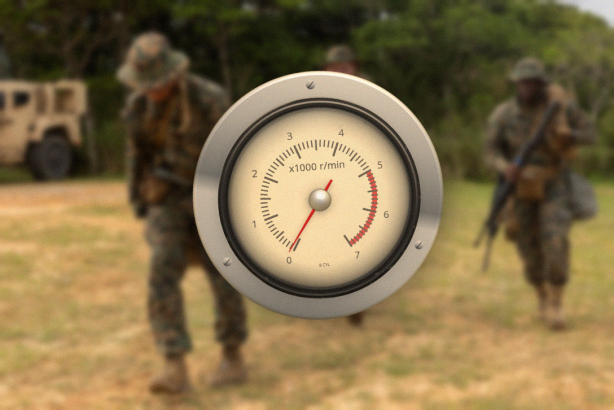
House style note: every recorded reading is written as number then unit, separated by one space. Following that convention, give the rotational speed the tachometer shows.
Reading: 100 rpm
